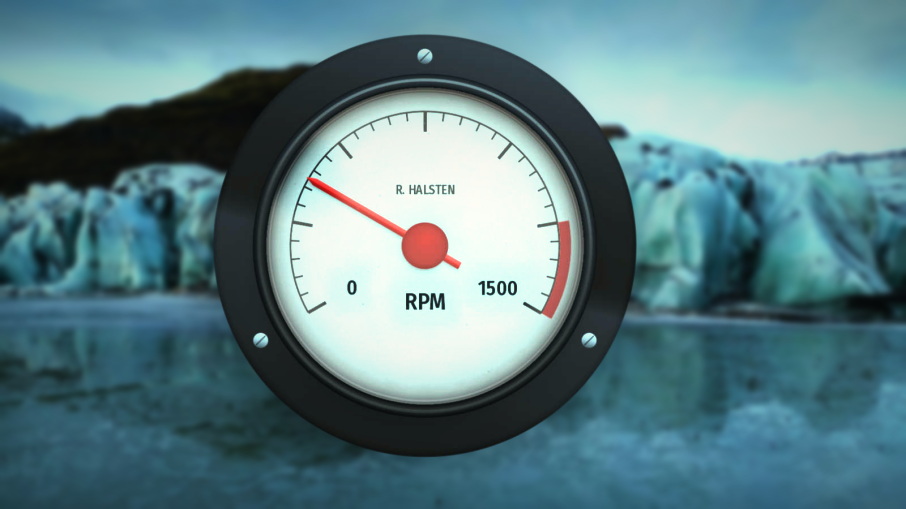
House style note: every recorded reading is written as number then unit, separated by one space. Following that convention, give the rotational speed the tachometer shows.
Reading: 375 rpm
